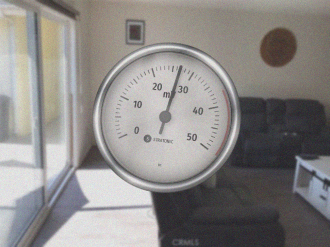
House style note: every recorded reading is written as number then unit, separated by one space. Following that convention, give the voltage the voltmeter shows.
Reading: 27 mV
